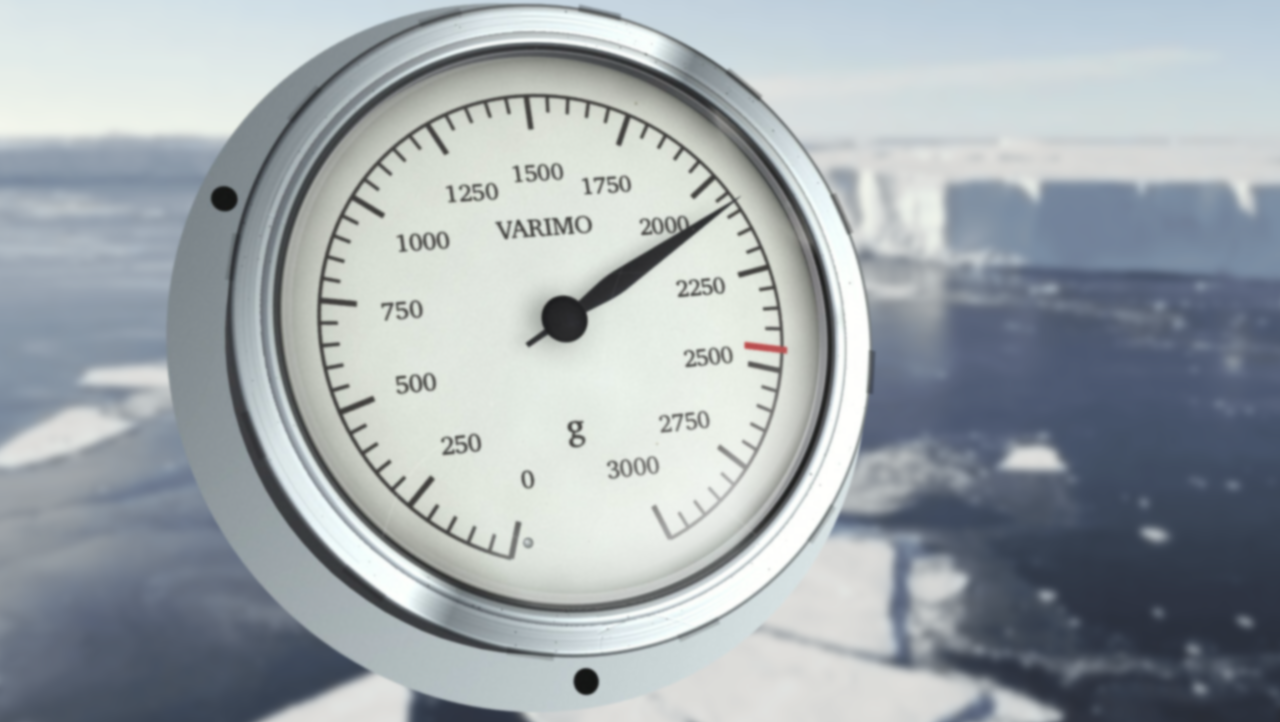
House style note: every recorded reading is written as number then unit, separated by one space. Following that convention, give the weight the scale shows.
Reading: 2075 g
